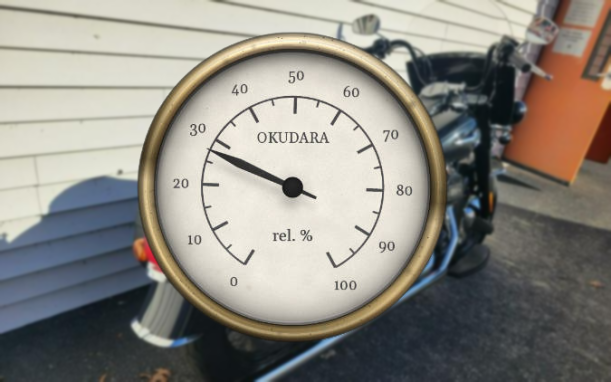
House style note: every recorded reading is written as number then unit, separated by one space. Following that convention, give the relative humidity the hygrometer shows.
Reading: 27.5 %
